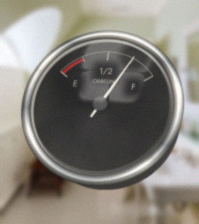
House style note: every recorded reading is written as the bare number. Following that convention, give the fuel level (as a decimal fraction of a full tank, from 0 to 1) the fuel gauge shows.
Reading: 0.75
